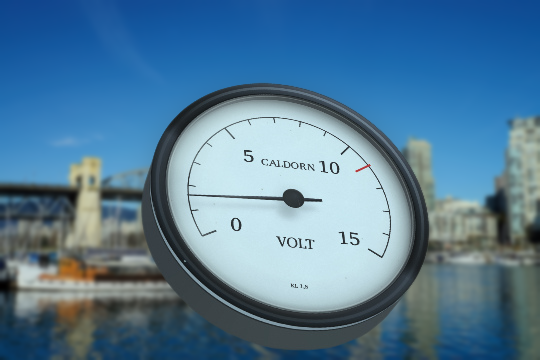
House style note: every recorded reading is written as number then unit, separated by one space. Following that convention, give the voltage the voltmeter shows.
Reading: 1.5 V
